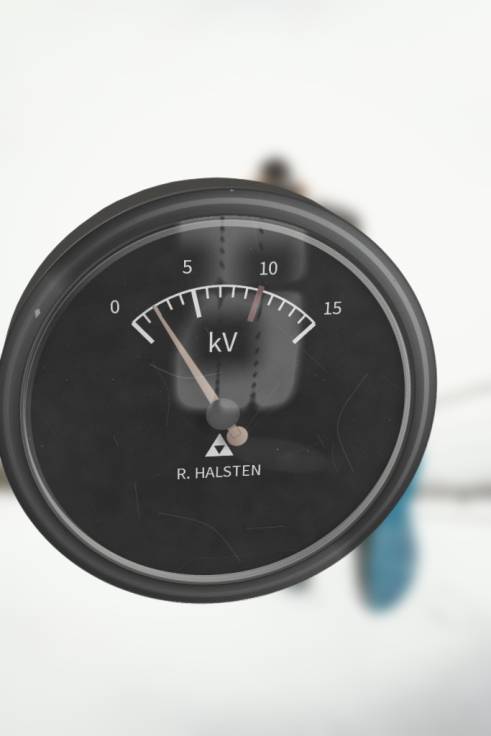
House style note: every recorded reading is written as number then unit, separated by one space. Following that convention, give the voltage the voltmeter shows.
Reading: 2 kV
